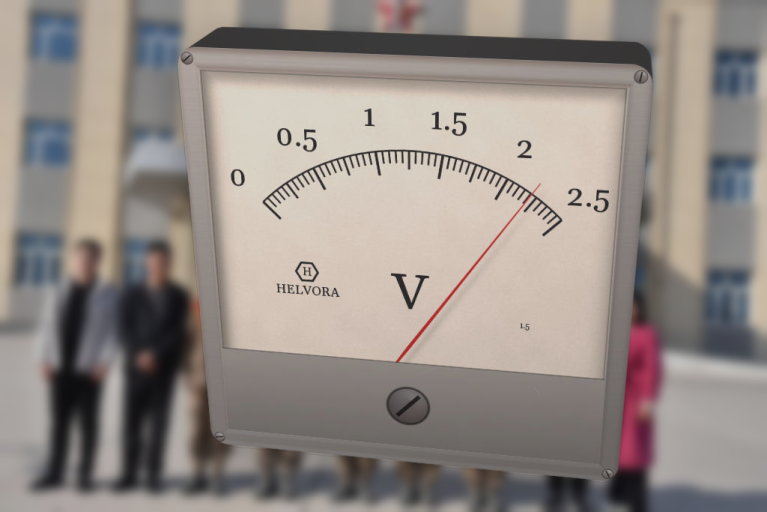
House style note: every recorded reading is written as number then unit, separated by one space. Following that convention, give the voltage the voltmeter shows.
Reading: 2.2 V
